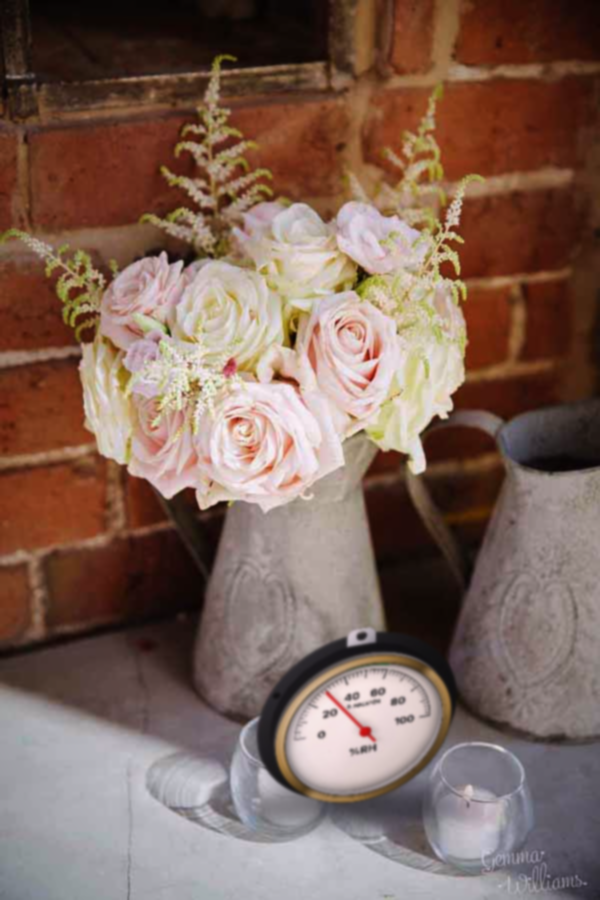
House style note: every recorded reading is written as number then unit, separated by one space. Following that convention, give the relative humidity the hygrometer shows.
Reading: 30 %
